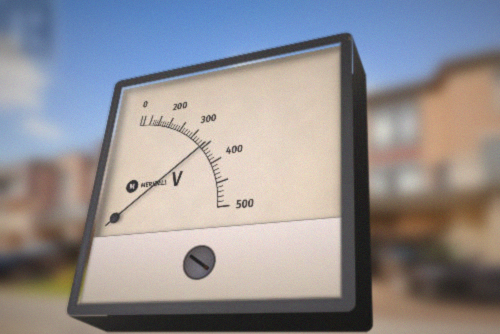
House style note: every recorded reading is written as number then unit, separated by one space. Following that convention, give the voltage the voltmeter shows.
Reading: 350 V
